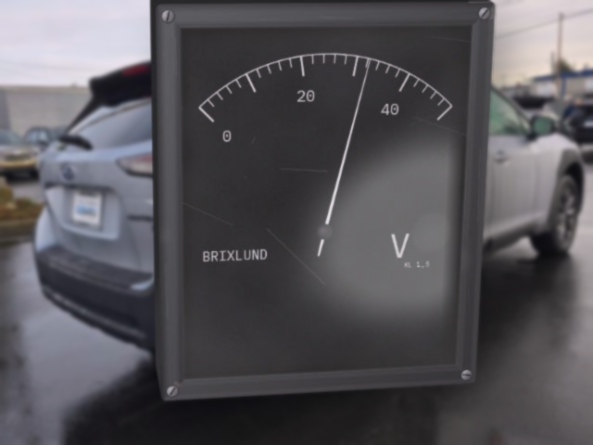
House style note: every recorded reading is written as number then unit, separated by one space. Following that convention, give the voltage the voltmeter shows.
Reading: 32 V
